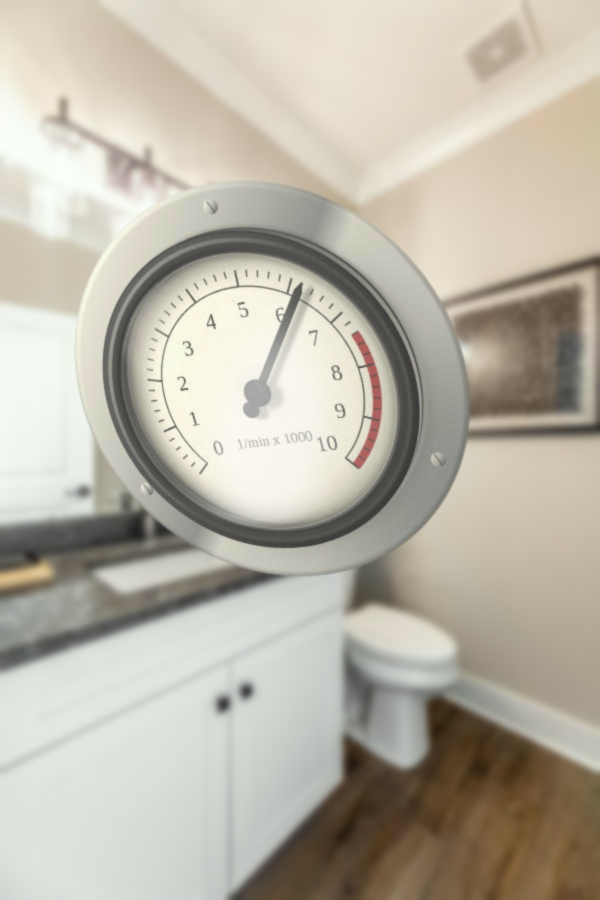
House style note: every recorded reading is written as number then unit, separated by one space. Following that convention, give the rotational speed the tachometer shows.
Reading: 6200 rpm
